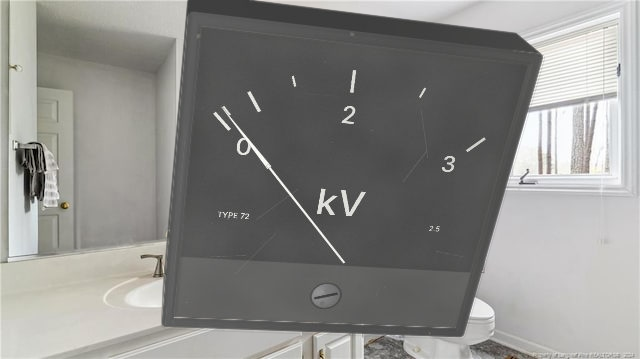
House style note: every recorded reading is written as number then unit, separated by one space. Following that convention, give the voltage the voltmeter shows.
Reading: 0.5 kV
